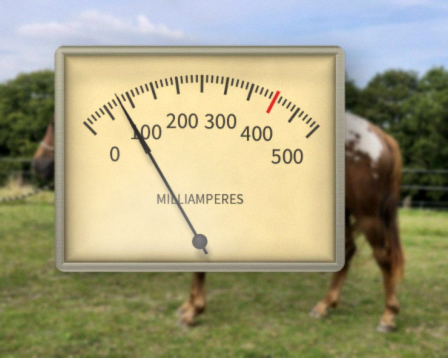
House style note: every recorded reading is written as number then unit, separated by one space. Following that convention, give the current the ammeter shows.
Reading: 80 mA
